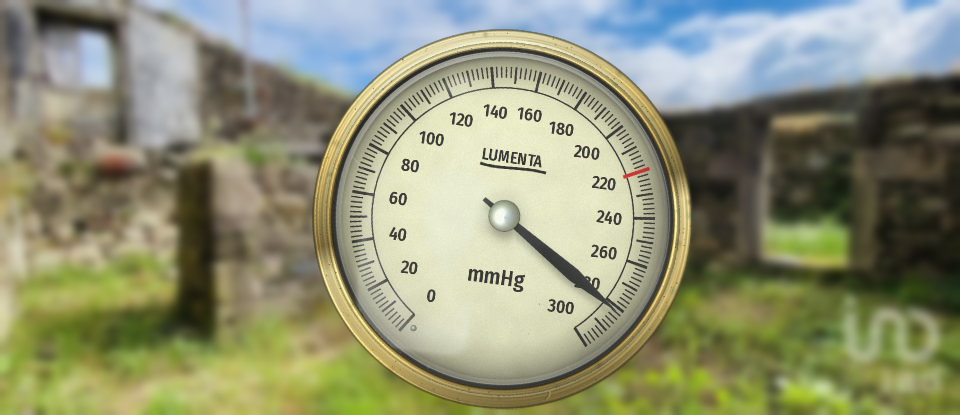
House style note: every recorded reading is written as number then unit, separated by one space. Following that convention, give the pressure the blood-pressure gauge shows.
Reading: 282 mmHg
